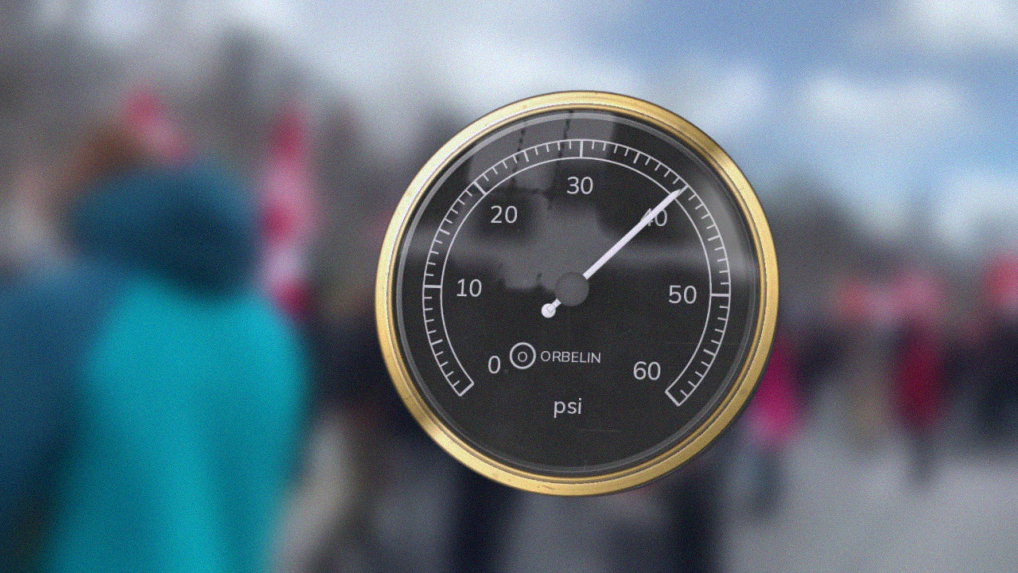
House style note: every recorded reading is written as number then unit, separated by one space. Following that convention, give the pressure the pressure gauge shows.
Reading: 40 psi
